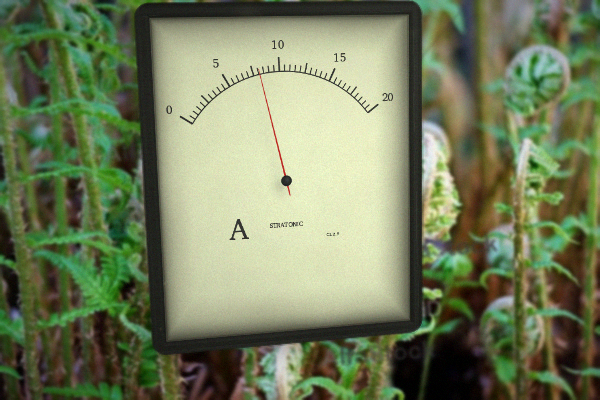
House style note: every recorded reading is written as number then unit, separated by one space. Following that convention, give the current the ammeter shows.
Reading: 8 A
